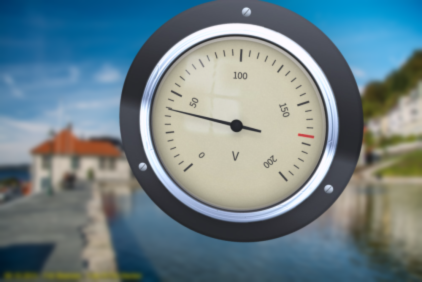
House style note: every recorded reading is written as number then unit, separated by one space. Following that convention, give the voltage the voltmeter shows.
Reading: 40 V
